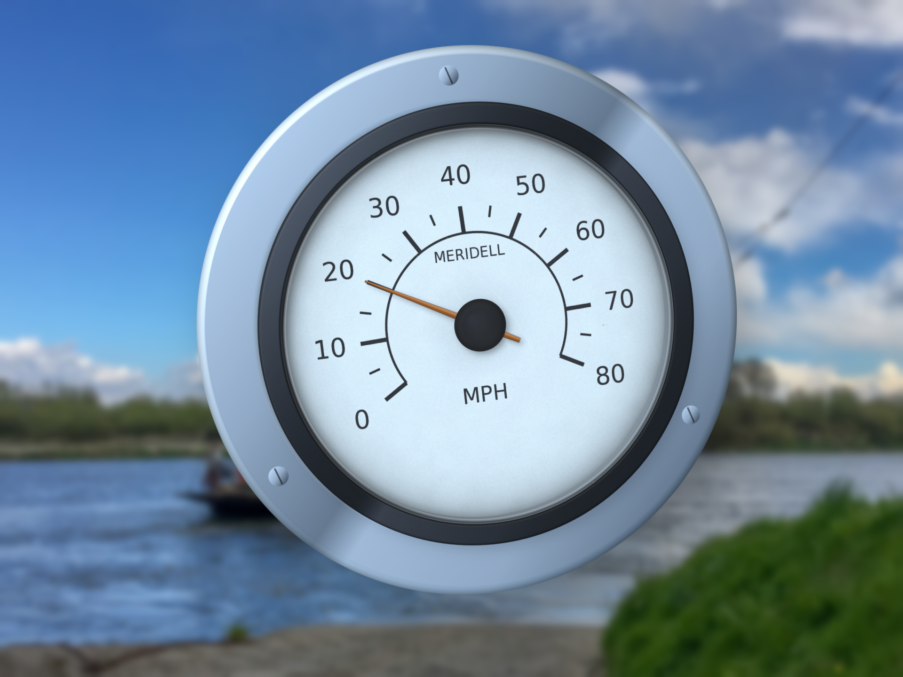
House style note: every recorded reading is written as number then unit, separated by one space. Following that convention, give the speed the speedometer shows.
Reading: 20 mph
